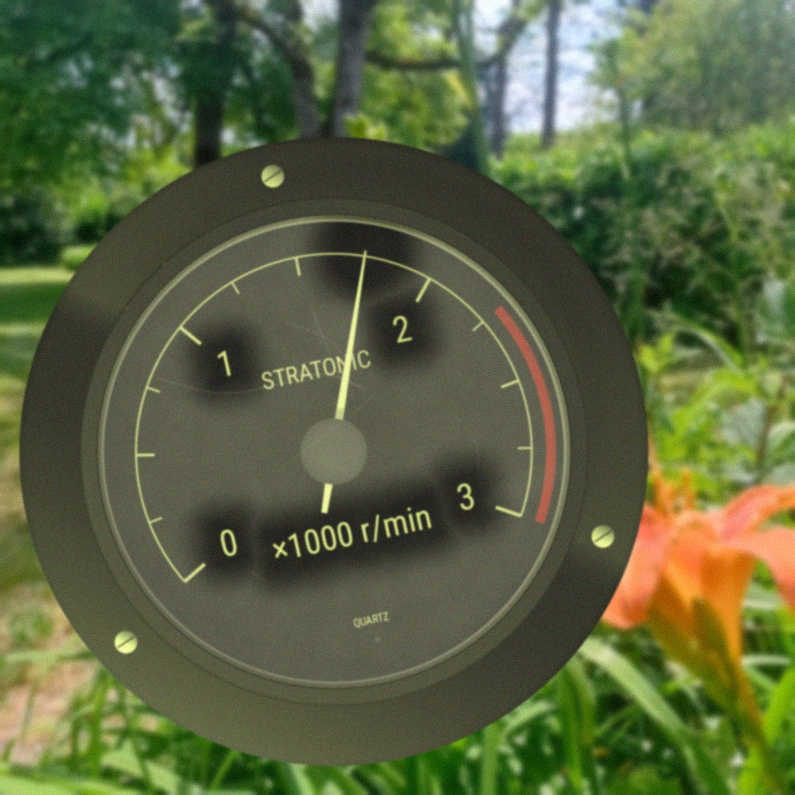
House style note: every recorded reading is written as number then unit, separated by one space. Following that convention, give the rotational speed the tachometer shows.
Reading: 1750 rpm
